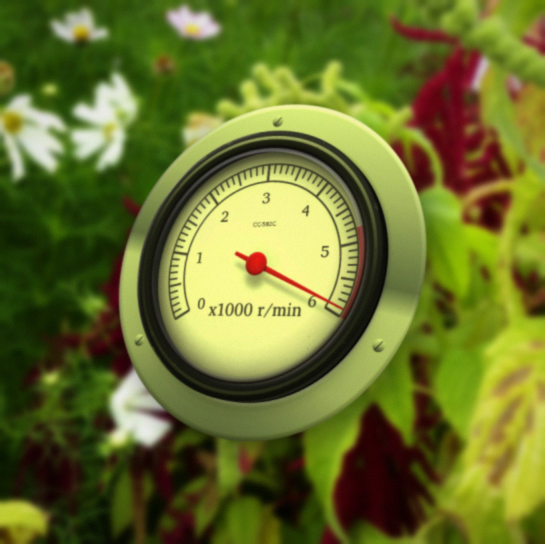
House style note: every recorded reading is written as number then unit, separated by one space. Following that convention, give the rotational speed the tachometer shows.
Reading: 5900 rpm
